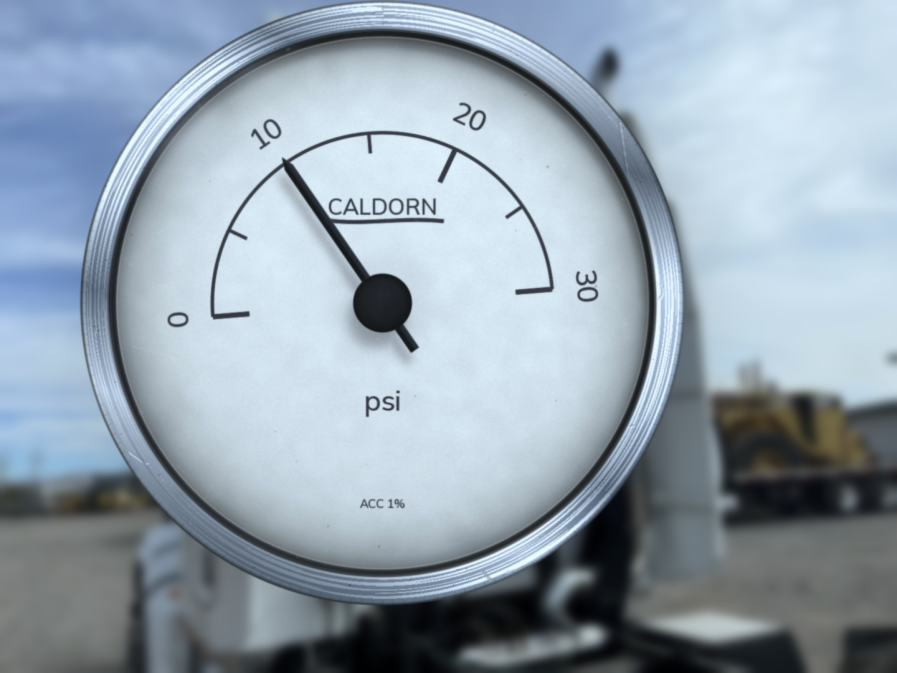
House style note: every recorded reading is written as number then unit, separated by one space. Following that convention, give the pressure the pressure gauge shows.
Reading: 10 psi
